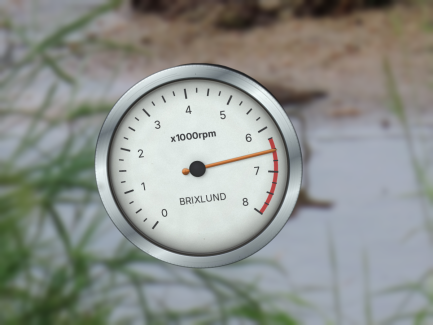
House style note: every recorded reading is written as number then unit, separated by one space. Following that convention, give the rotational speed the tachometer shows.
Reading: 6500 rpm
